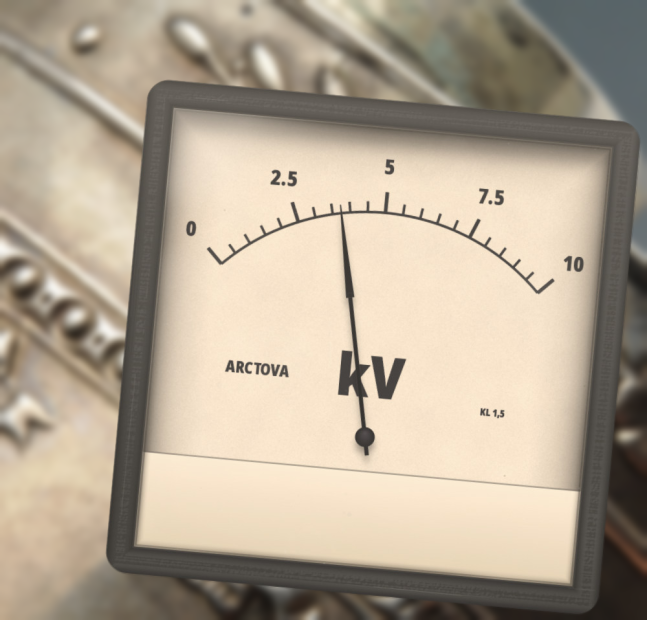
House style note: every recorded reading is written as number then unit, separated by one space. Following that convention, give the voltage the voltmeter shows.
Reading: 3.75 kV
